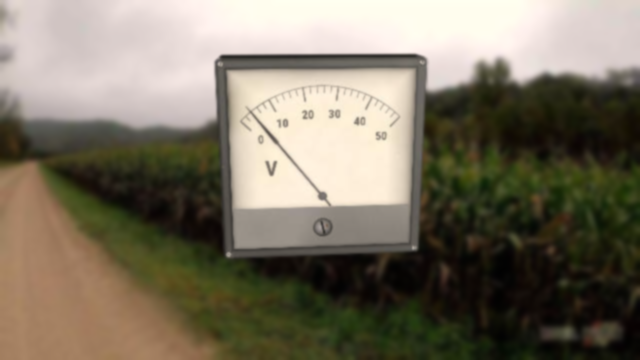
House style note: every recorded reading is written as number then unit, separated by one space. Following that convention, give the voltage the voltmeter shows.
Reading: 4 V
